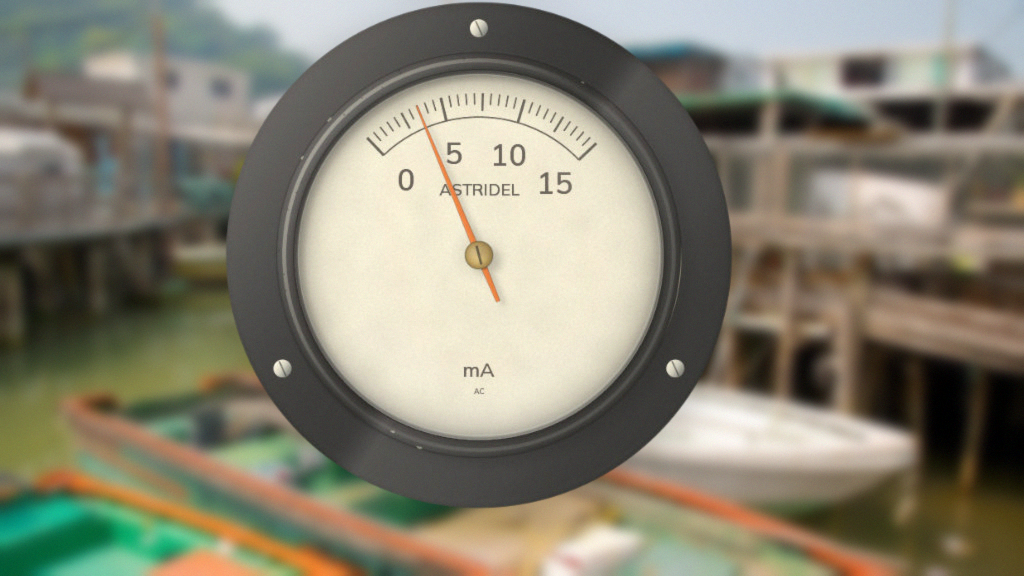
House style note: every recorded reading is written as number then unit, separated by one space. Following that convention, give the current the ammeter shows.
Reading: 3.5 mA
